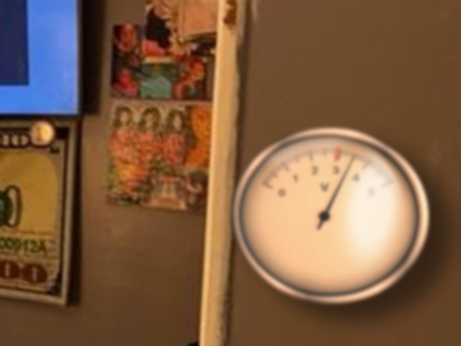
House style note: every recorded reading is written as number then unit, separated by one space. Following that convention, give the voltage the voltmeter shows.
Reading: 3.5 V
